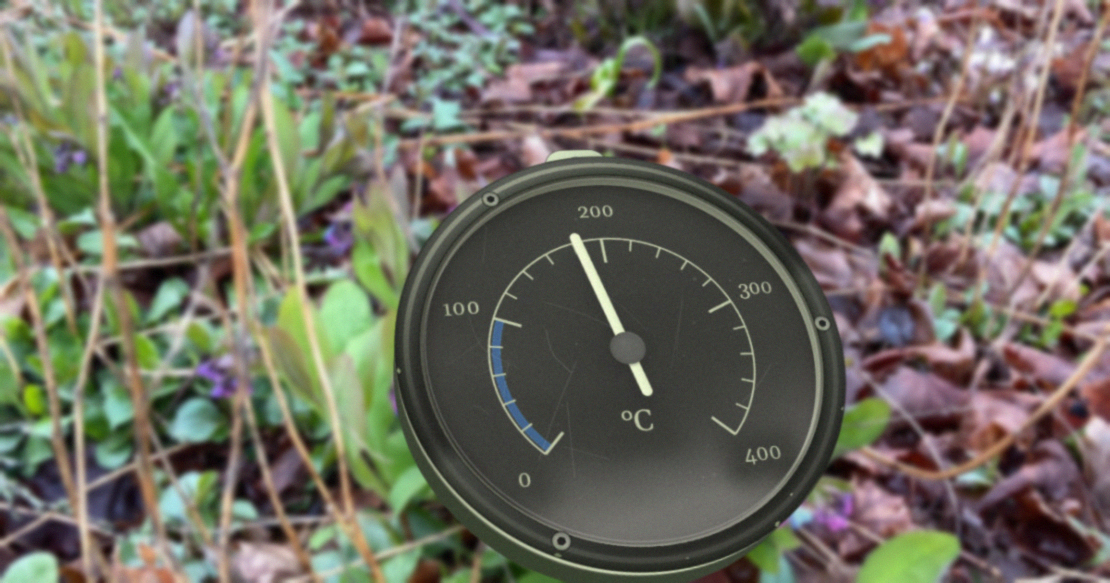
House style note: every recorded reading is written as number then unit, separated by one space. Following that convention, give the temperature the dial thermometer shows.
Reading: 180 °C
